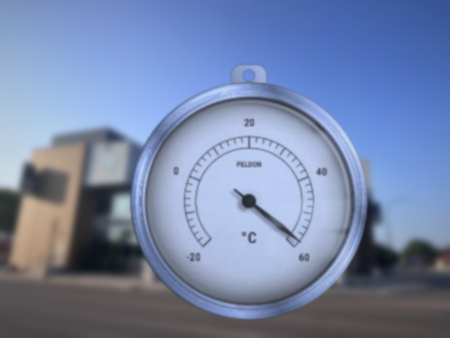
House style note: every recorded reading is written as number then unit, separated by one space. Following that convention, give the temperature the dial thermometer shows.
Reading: 58 °C
